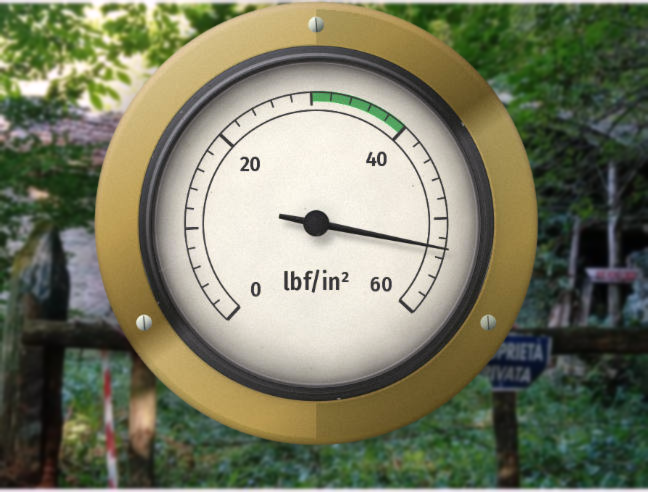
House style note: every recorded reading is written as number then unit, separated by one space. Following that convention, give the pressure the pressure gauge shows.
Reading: 53 psi
